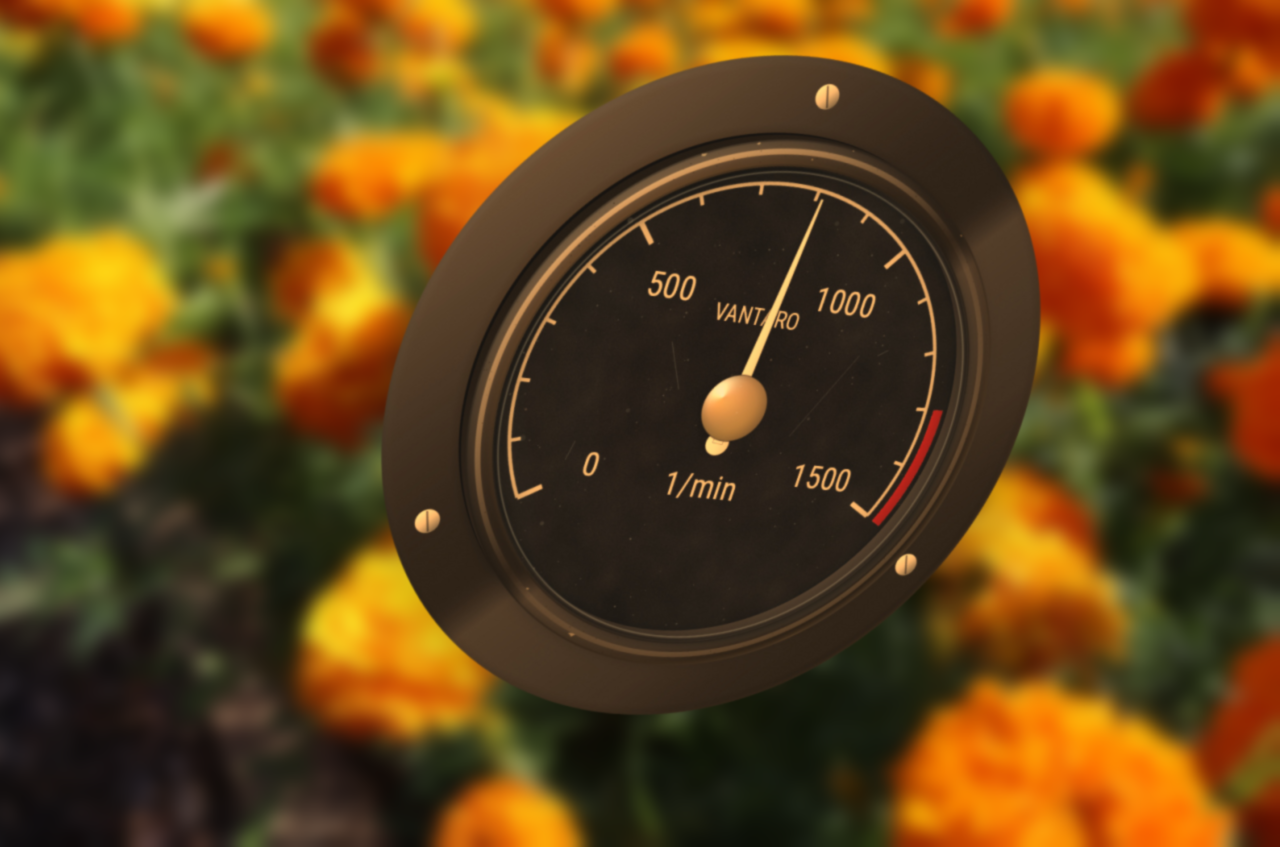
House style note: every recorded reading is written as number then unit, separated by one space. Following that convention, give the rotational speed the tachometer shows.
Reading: 800 rpm
